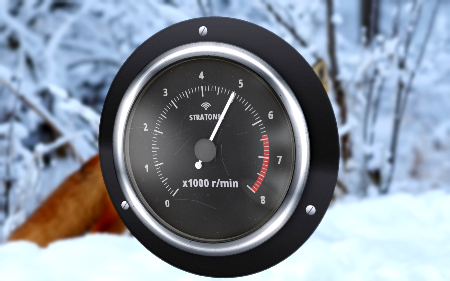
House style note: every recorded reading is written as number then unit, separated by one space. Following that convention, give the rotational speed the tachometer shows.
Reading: 5000 rpm
